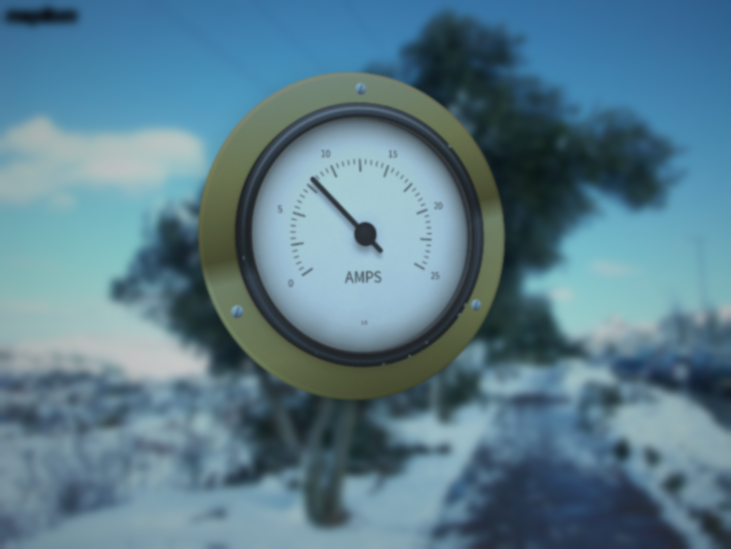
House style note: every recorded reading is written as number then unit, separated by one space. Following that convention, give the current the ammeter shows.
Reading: 8 A
